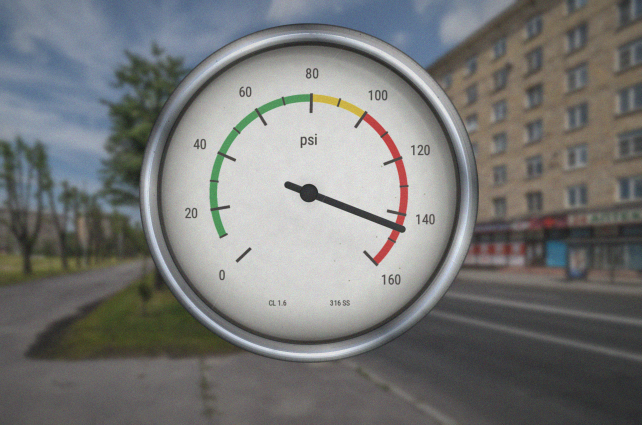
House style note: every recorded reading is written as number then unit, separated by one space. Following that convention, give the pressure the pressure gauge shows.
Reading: 145 psi
